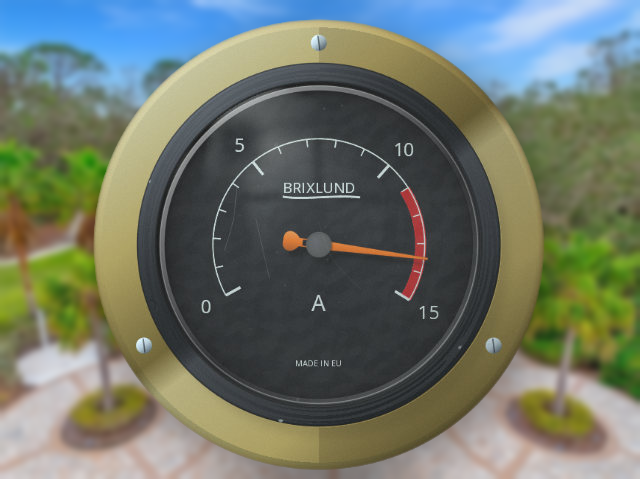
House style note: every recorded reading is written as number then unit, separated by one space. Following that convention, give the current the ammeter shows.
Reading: 13.5 A
